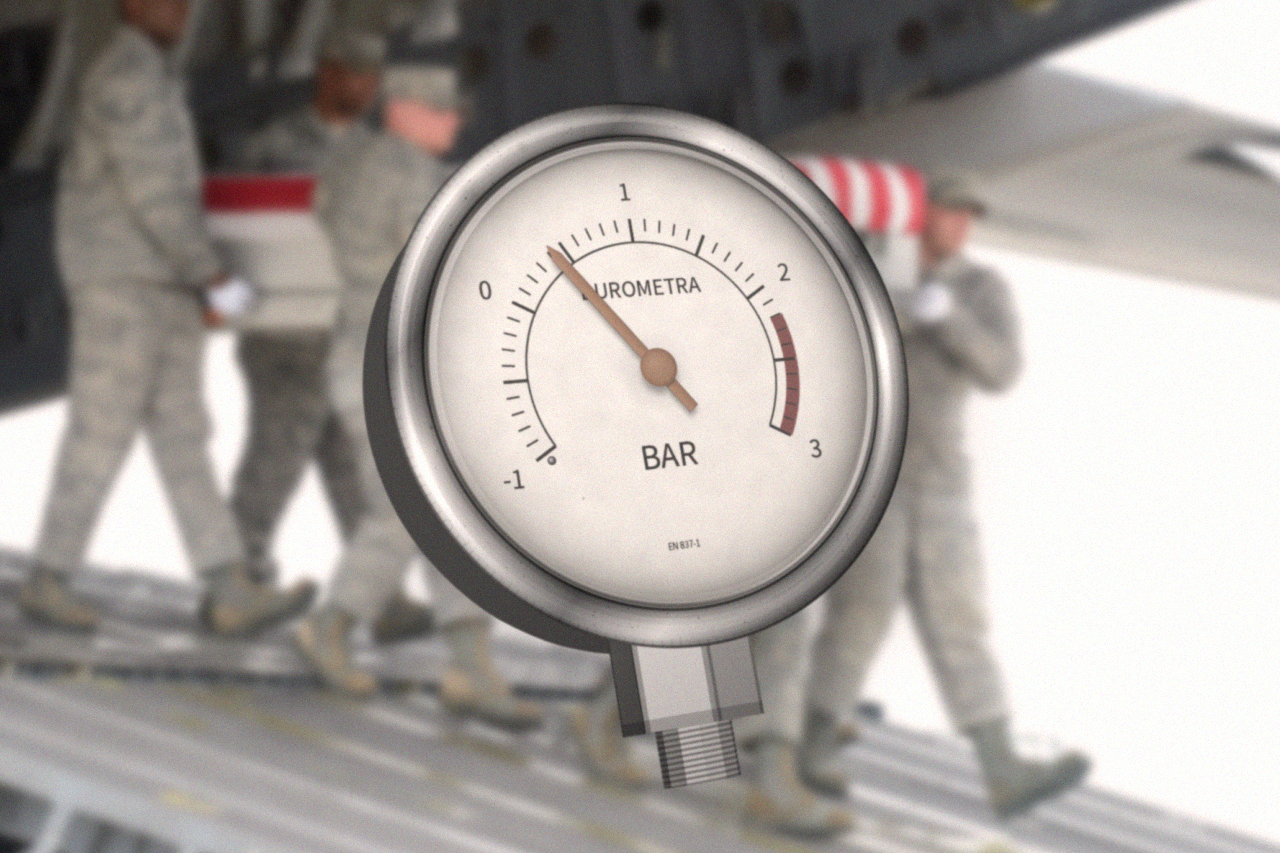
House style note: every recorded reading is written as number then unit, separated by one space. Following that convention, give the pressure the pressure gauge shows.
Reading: 0.4 bar
